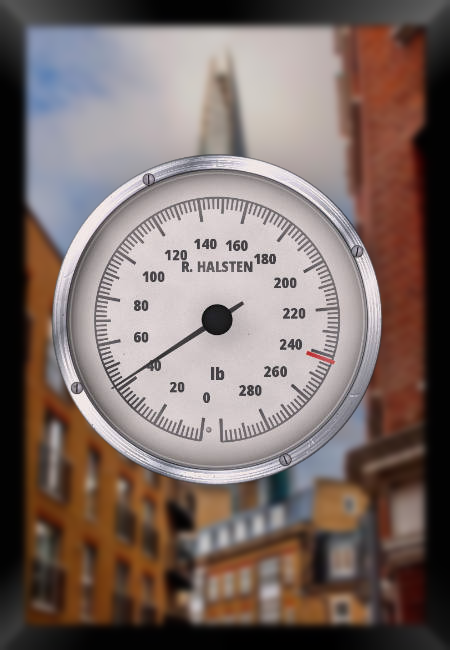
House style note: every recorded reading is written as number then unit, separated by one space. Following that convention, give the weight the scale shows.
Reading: 42 lb
